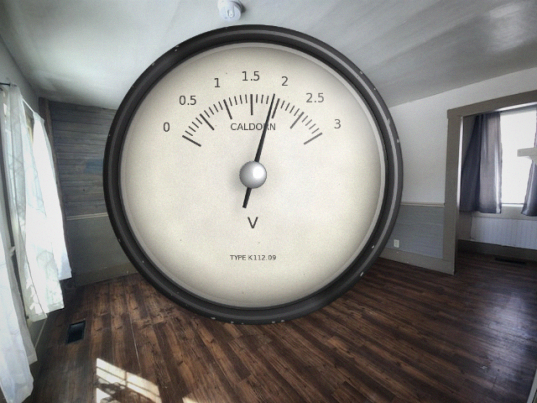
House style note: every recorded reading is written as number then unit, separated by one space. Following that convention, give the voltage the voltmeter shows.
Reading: 1.9 V
